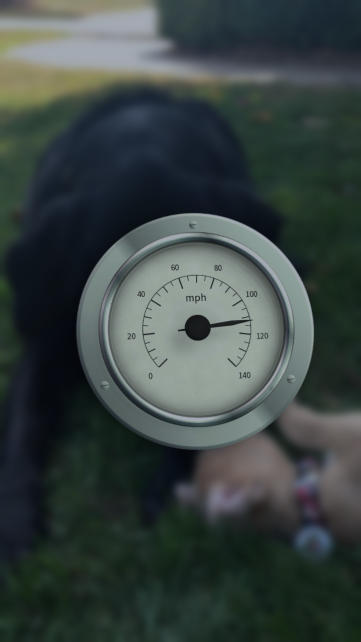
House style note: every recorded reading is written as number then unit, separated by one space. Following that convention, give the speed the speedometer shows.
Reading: 112.5 mph
